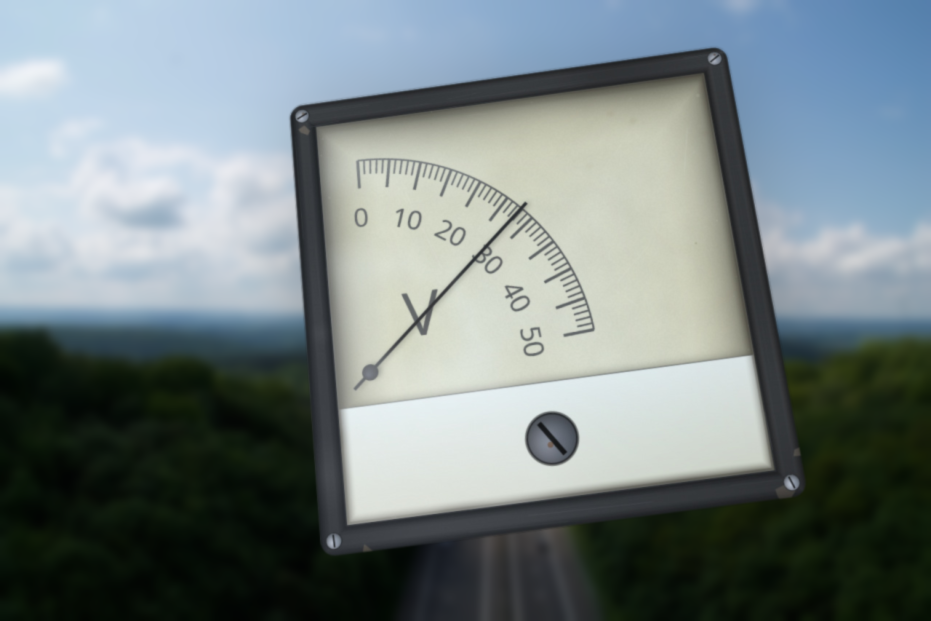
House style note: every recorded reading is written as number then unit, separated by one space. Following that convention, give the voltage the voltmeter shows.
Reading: 28 V
